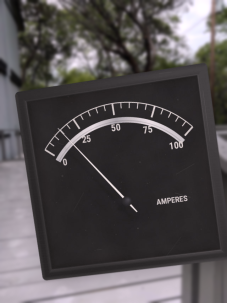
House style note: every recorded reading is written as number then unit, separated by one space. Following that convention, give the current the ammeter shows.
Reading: 15 A
